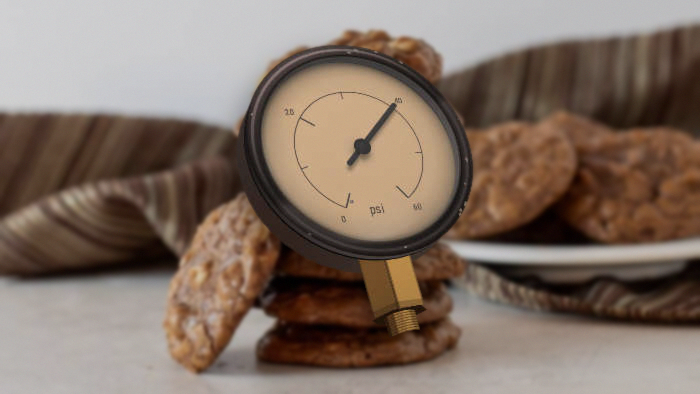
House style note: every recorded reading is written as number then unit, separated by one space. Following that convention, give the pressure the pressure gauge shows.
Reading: 40 psi
